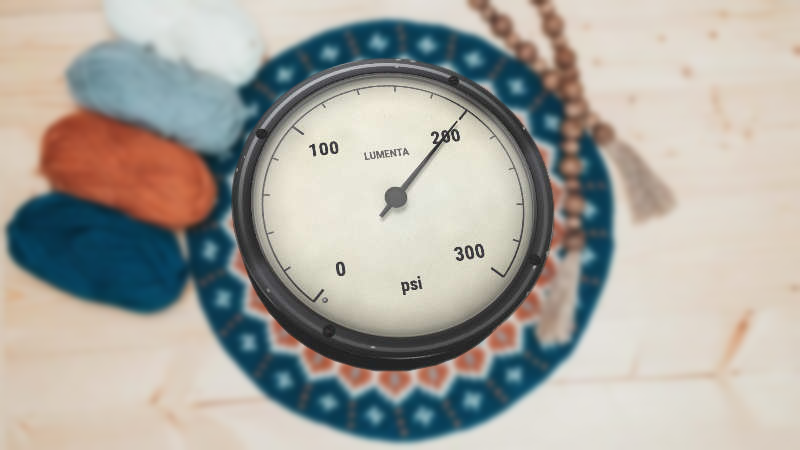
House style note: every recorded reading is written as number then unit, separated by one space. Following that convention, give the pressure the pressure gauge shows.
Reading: 200 psi
